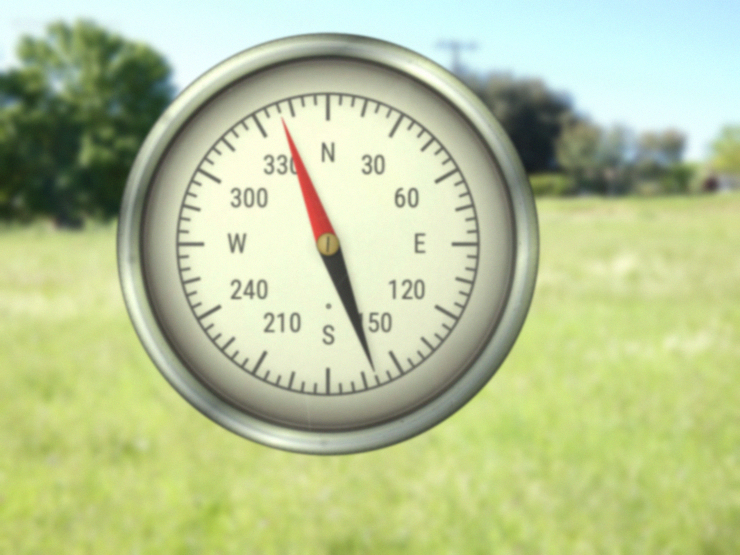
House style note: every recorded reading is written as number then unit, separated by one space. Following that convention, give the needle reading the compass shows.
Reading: 340 °
